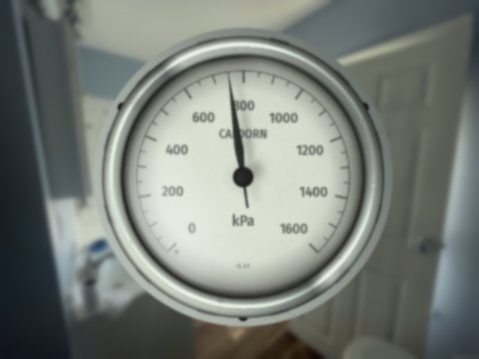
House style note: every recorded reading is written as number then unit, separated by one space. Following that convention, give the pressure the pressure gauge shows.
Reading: 750 kPa
